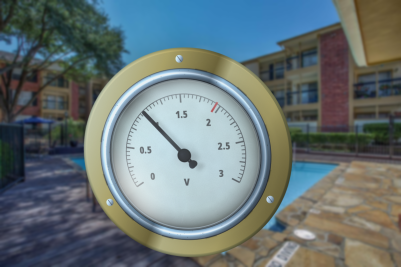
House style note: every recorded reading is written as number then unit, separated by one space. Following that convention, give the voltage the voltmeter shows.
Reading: 1 V
